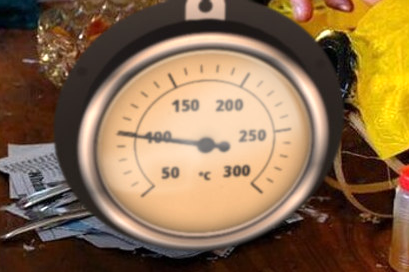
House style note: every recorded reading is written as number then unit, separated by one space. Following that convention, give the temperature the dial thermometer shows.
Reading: 100 °C
